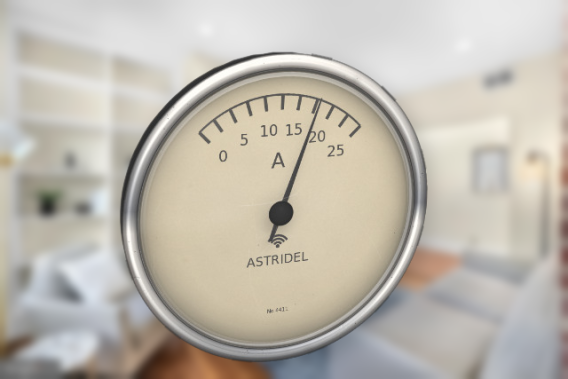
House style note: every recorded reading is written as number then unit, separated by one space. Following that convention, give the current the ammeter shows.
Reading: 17.5 A
